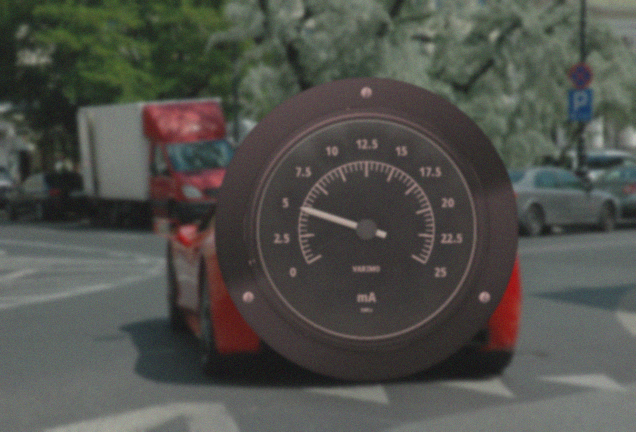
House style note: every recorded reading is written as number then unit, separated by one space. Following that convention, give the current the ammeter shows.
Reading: 5 mA
